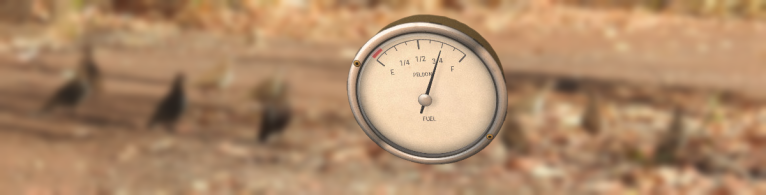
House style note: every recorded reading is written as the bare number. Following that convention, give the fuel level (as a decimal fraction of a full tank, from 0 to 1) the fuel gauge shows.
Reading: 0.75
